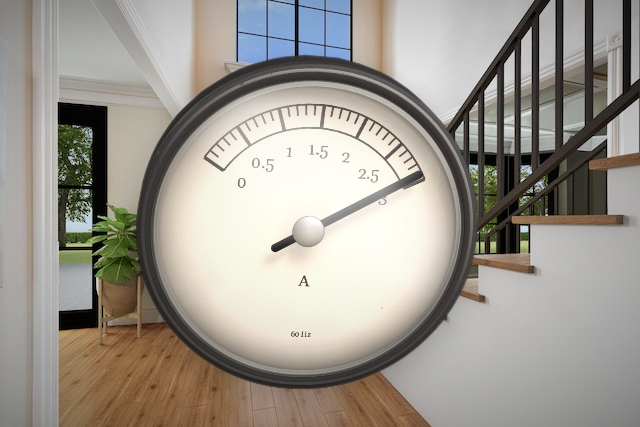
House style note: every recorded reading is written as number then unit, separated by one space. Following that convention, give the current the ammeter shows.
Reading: 2.9 A
